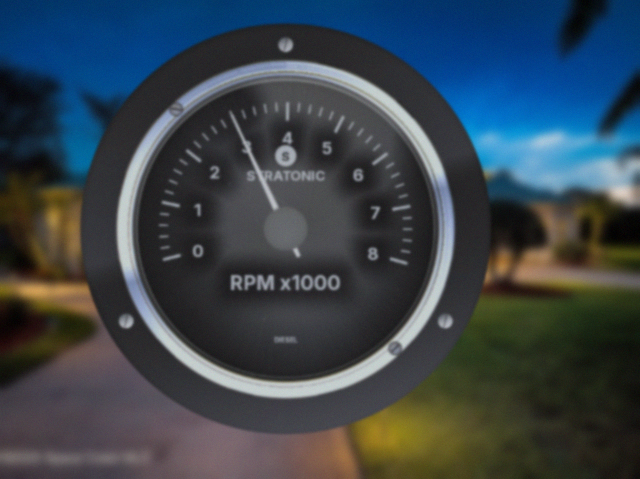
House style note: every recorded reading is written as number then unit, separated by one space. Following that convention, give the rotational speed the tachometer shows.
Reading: 3000 rpm
